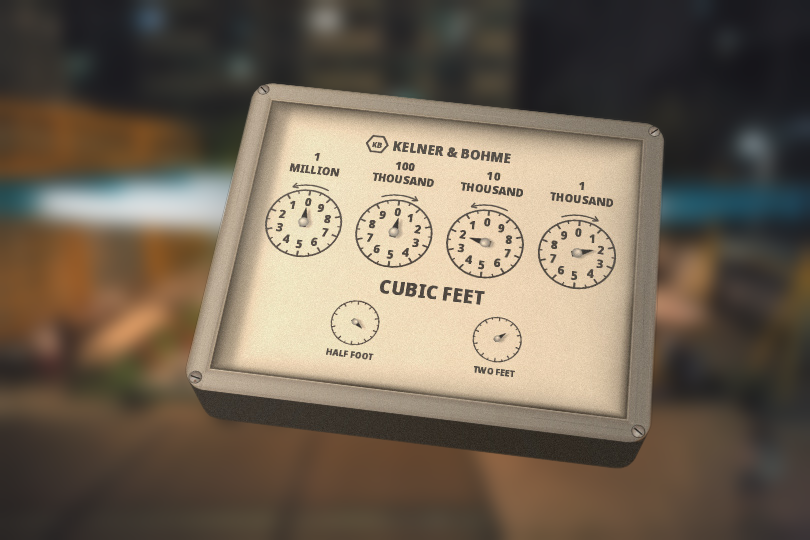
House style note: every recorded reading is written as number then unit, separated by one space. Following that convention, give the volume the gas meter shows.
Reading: 2200 ft³
